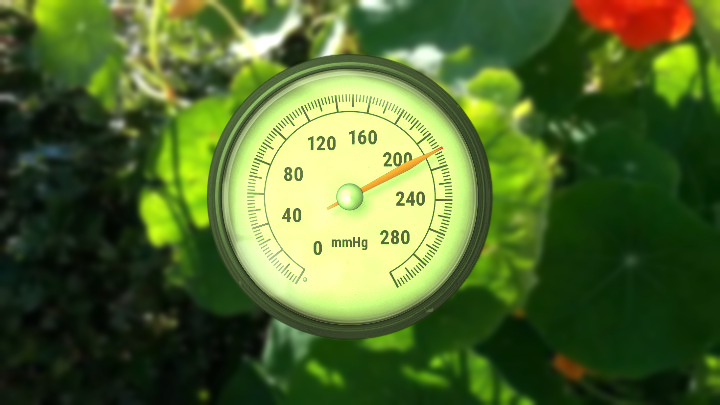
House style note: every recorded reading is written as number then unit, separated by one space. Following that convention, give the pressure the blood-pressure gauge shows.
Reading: 210 mmHg
